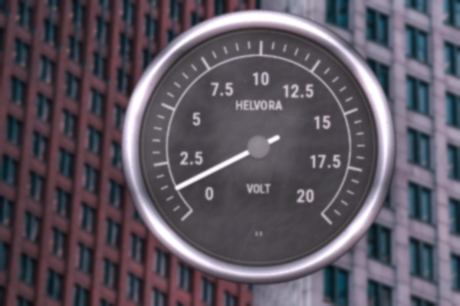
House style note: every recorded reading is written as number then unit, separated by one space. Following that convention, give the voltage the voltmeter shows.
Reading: 1.25 V
